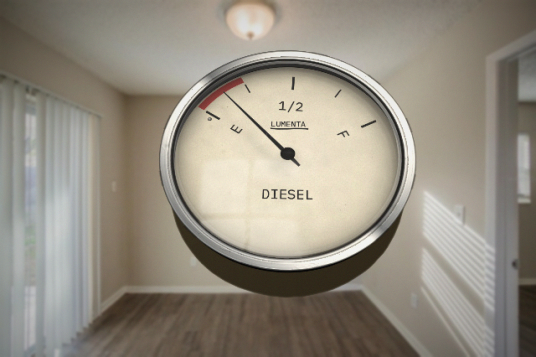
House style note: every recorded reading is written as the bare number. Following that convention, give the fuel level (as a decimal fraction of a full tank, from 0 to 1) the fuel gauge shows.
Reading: 0.125
